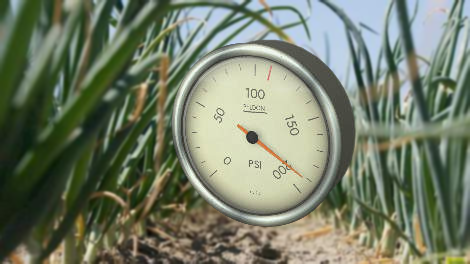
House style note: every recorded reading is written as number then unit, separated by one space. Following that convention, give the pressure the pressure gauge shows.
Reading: 190 psi
